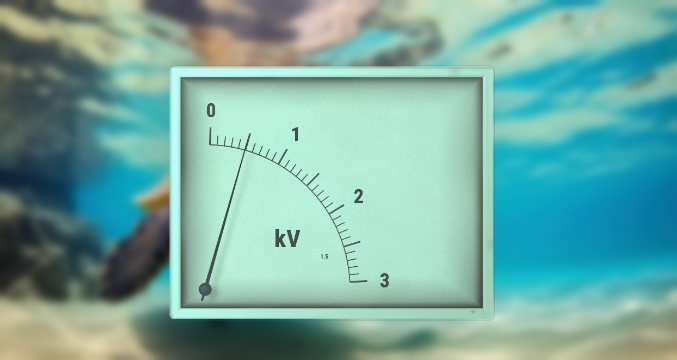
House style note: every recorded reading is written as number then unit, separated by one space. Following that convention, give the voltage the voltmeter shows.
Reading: 0.5 kV
